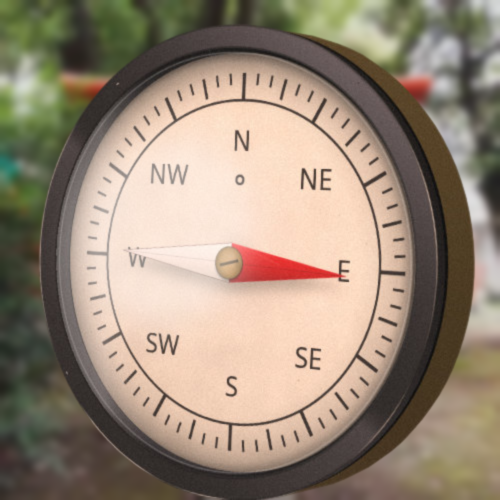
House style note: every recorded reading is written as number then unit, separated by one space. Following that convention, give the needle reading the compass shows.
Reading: 92.5 °
